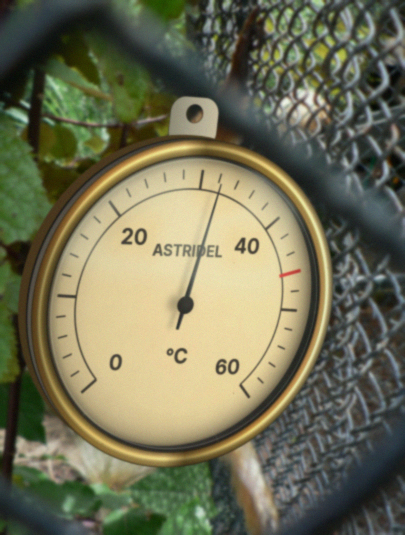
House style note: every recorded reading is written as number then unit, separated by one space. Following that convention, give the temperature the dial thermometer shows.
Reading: 32 °C
